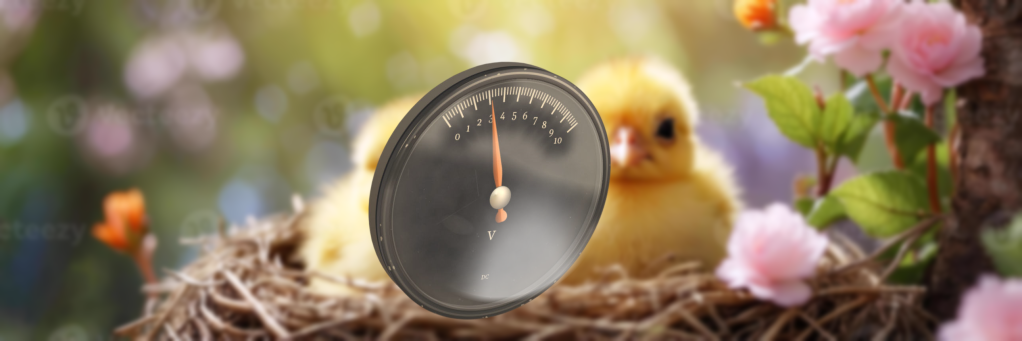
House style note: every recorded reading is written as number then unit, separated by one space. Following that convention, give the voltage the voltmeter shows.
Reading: 3 V
